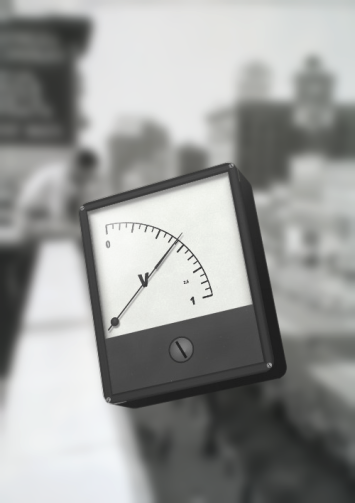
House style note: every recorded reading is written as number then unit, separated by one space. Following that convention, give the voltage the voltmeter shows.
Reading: 0.55 V
